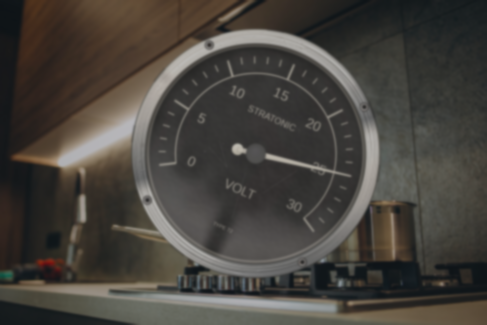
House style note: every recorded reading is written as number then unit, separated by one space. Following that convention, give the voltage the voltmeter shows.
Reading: 25 V
